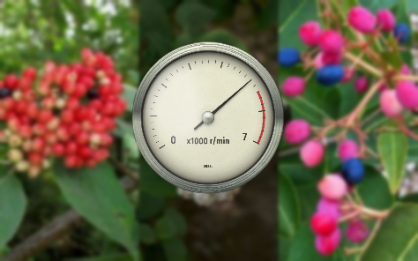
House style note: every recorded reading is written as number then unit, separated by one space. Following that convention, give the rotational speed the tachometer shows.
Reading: 5000 rpm
